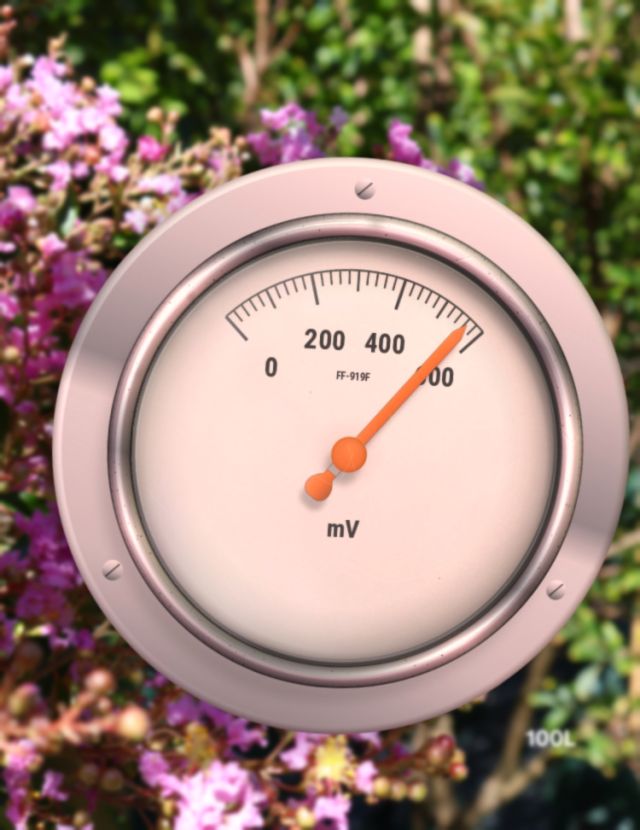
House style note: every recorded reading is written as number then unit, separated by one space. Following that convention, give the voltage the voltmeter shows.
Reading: 560 mV
